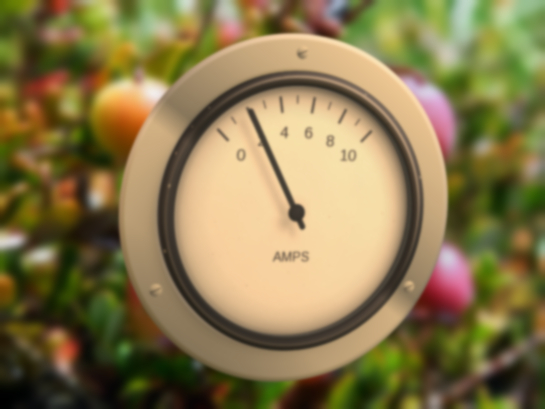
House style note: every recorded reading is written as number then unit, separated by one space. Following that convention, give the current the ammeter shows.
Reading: 2 A
